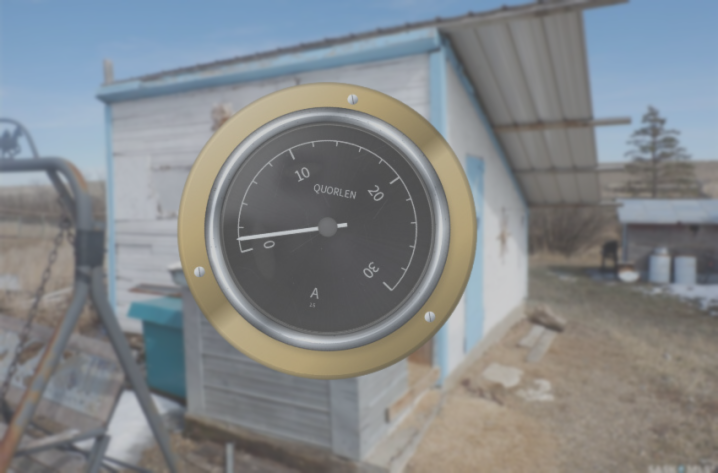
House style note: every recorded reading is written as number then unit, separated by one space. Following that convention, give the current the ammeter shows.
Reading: 1 A
